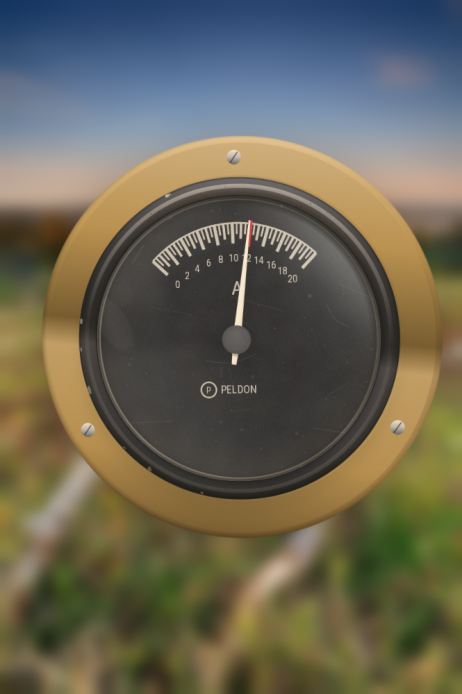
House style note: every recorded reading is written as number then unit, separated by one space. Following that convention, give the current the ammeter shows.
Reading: 12 A
